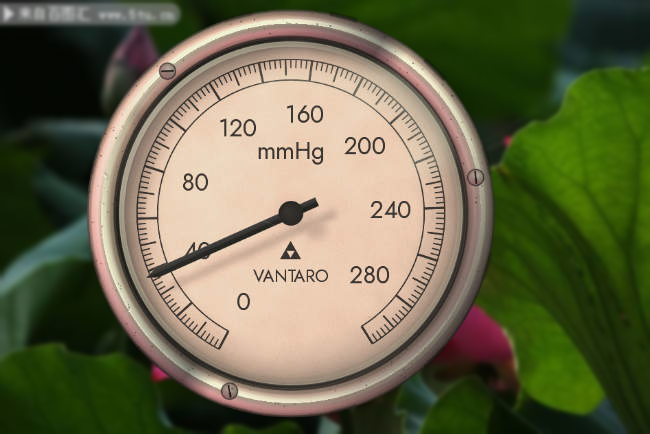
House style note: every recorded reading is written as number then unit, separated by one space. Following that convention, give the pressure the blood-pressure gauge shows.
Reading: 38 mmHg
